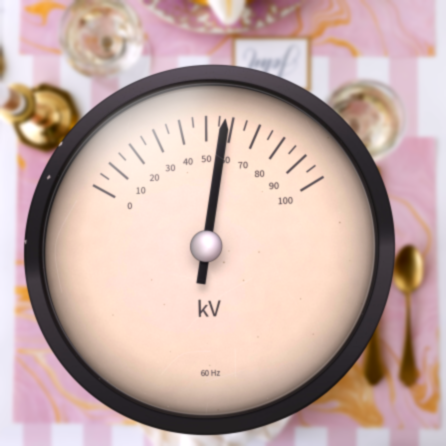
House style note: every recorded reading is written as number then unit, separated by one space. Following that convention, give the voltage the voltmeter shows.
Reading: 57.5 kV
